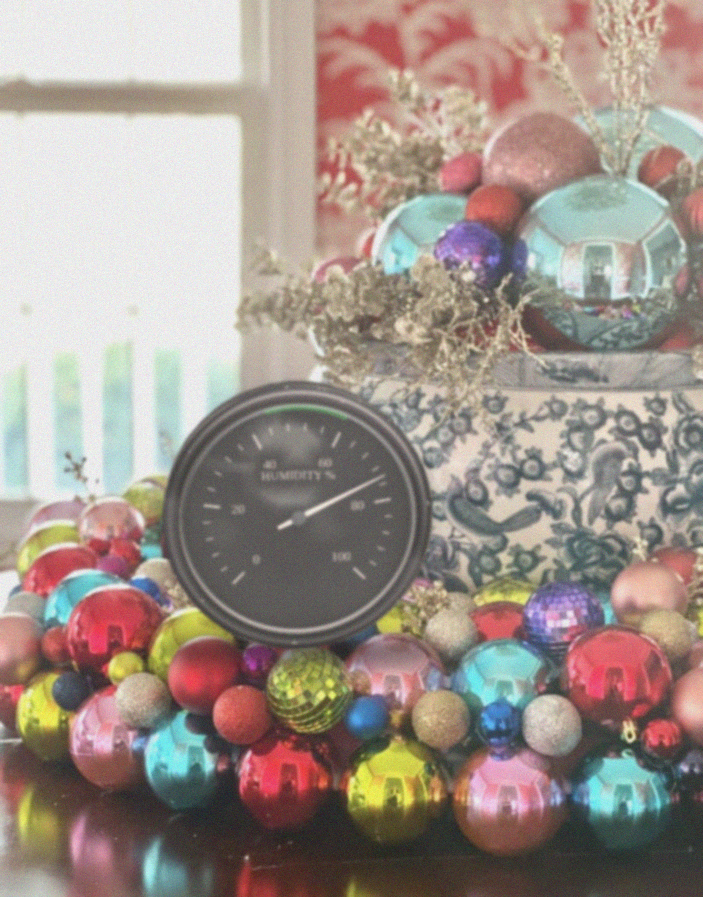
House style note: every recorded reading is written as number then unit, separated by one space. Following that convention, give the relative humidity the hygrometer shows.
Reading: 74 %
